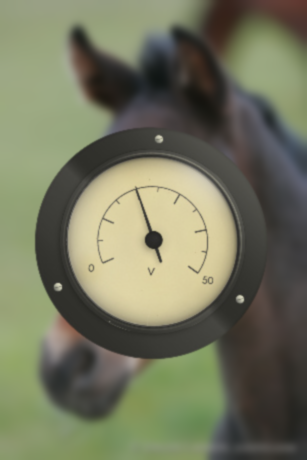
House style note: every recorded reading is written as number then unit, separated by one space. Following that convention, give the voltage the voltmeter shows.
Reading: 20 V
